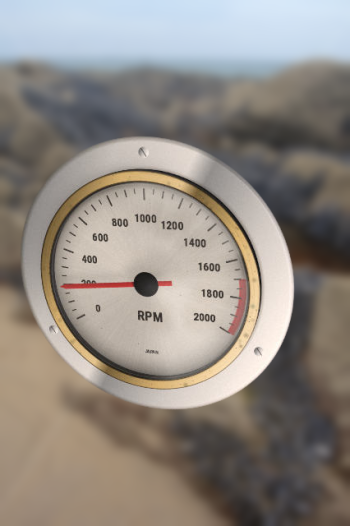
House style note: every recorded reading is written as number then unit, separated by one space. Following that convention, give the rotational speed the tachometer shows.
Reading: 200 rpm
